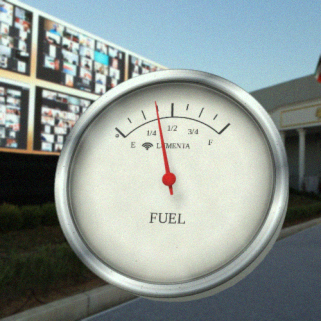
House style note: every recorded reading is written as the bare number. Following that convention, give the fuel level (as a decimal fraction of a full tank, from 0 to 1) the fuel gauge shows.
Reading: 0.375
